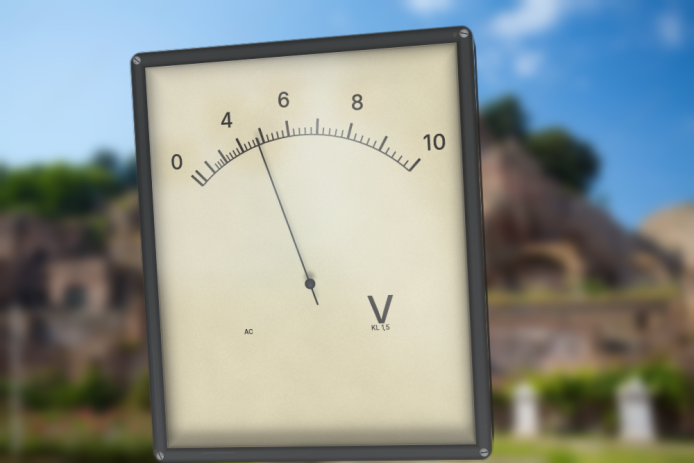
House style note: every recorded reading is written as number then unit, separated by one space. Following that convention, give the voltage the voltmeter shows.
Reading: 4.8 V
